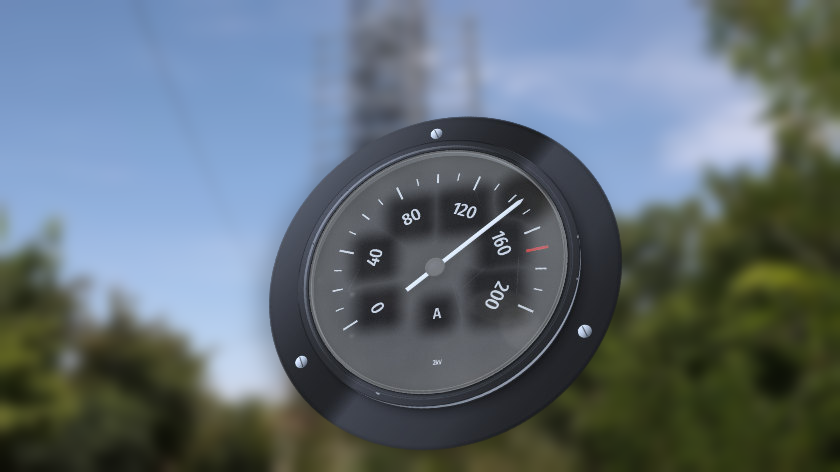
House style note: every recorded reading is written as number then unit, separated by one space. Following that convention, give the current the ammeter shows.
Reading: 145 A
